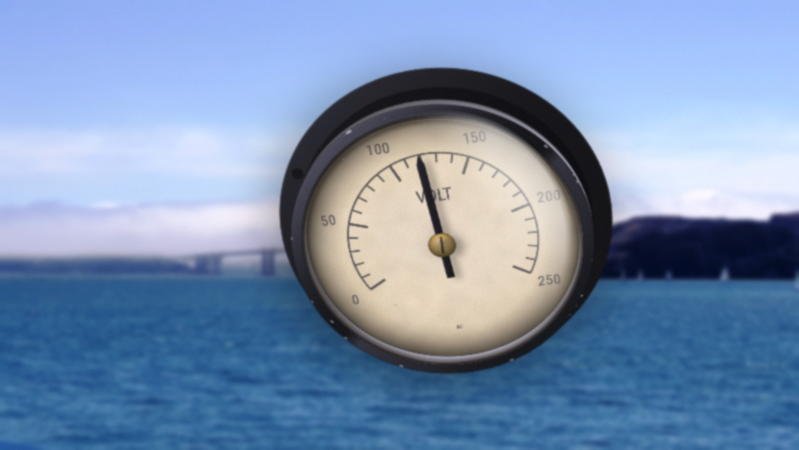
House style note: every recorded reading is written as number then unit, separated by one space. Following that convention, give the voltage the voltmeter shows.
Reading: 120 V
